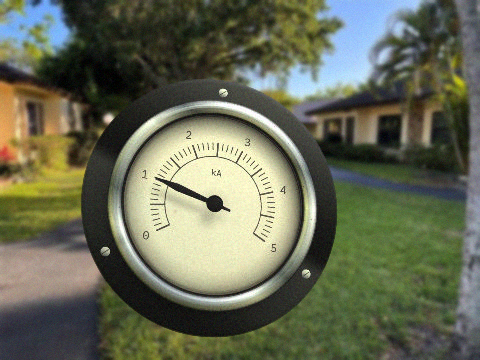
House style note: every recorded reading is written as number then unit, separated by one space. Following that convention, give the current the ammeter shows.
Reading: 1 kA
